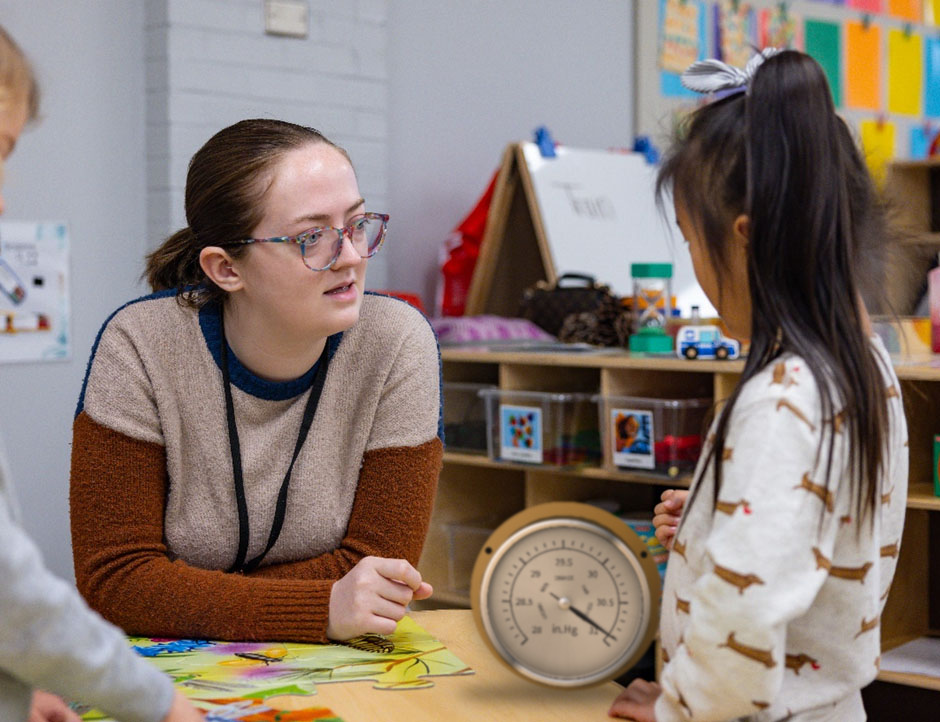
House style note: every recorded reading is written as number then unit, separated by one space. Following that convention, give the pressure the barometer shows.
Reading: 30.9 inHg
